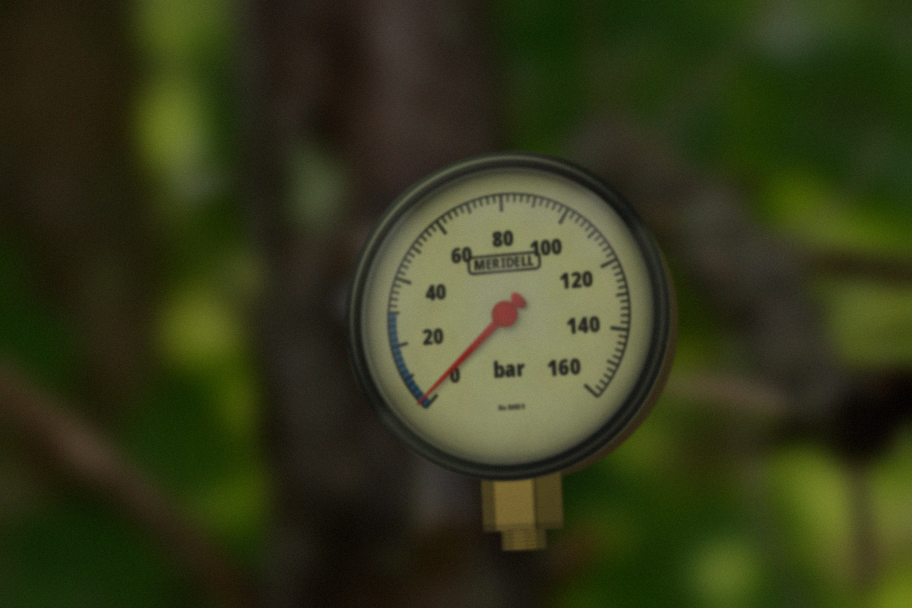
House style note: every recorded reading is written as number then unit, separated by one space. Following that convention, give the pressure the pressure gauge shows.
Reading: 2 bar
